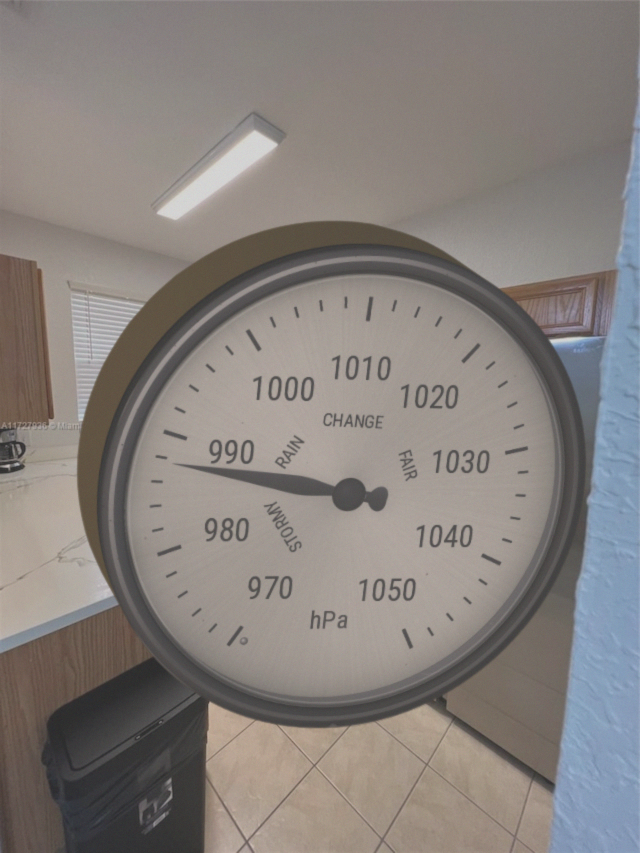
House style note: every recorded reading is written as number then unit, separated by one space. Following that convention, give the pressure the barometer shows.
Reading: 988 hPa
